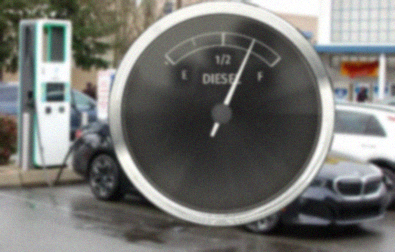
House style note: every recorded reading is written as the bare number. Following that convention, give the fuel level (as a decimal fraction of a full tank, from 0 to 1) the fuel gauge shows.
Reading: 0.75
